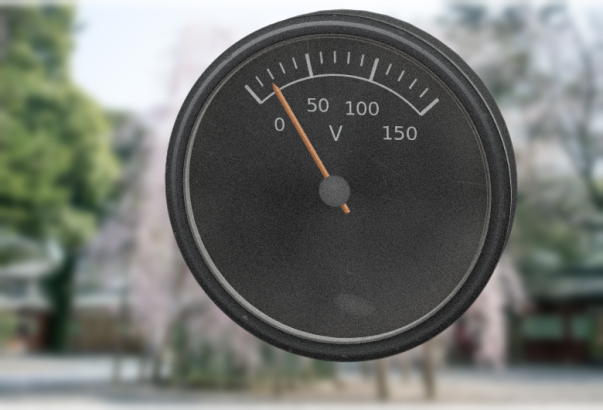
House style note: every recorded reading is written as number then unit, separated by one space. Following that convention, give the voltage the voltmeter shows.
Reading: 20 V
